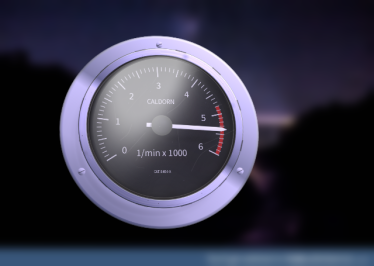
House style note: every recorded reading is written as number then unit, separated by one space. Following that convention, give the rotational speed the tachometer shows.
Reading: 5400 rpm
